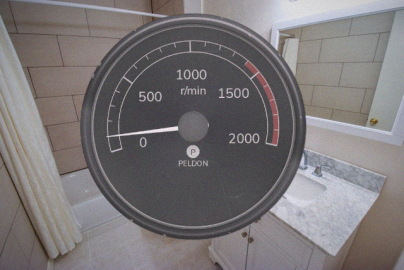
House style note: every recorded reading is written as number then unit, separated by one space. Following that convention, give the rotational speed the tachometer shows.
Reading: 100 rpm
